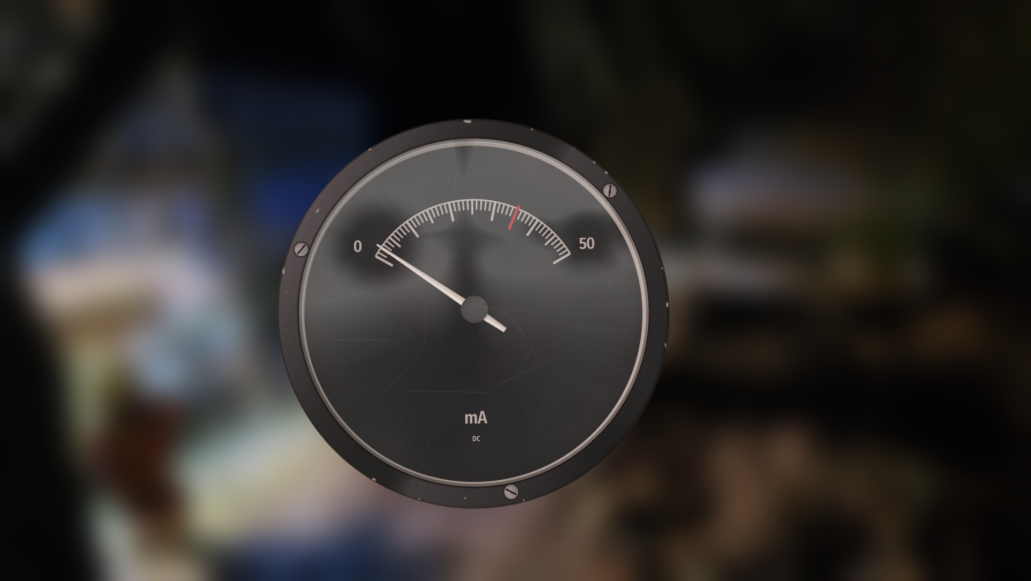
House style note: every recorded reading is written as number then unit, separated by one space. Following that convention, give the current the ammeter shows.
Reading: 2 mA
